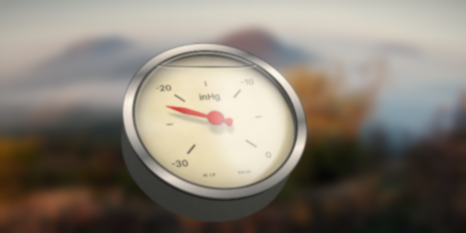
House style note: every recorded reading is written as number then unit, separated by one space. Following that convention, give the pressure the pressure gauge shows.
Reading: -22.5 inHg
